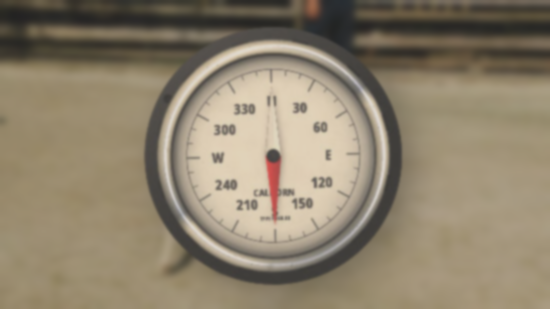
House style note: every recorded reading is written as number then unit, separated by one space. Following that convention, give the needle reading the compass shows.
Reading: 180 °
